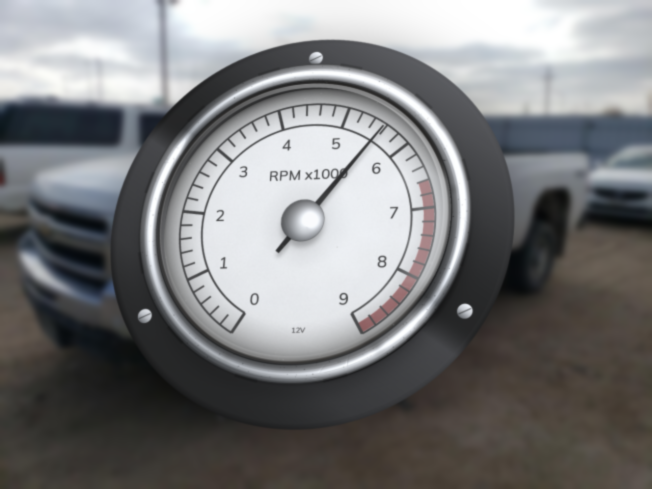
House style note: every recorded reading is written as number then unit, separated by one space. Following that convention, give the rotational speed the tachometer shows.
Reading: 5600 rpm
